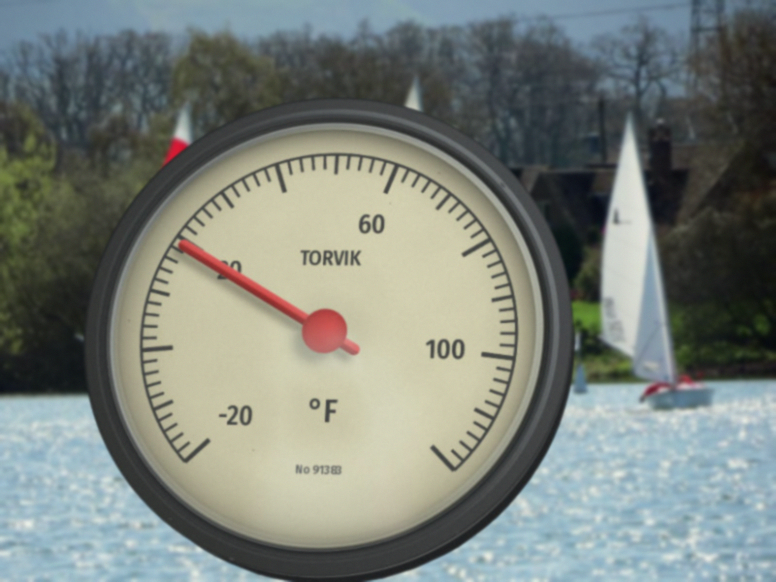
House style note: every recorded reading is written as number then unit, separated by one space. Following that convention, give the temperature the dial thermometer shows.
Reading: 19 °F
